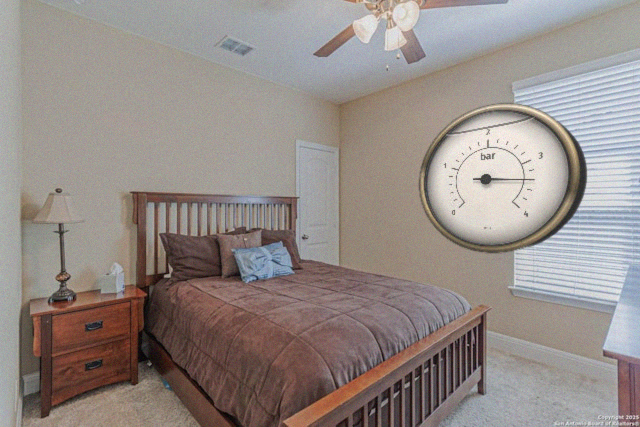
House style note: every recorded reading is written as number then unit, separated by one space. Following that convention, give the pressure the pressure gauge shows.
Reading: 3.4 bar
